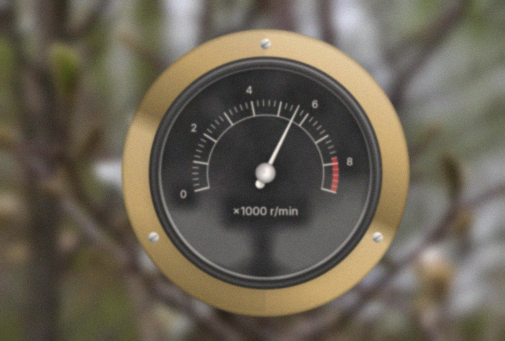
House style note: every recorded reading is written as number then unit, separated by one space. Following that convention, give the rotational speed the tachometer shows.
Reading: 5600 rpm
